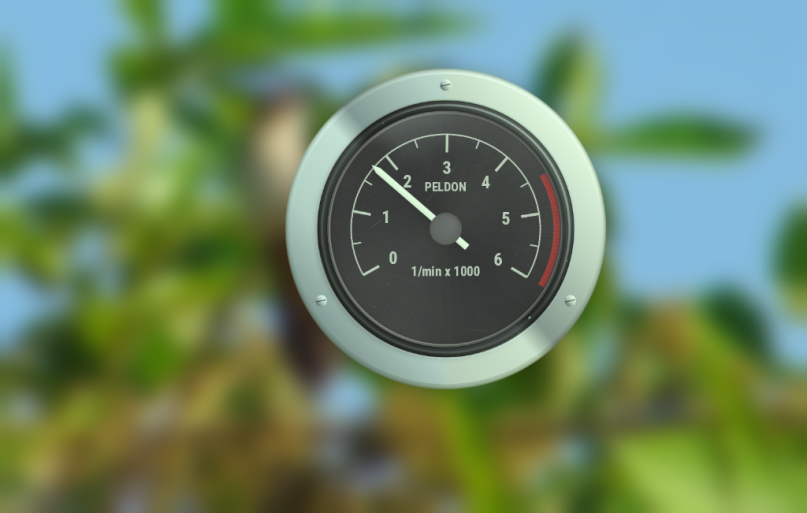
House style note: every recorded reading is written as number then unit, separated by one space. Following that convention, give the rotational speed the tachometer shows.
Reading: 1750 rpm
